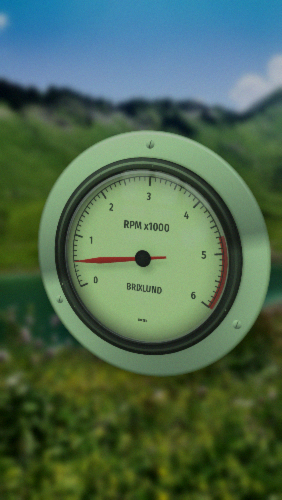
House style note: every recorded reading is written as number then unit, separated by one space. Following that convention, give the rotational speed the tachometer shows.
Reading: 500 rpm
